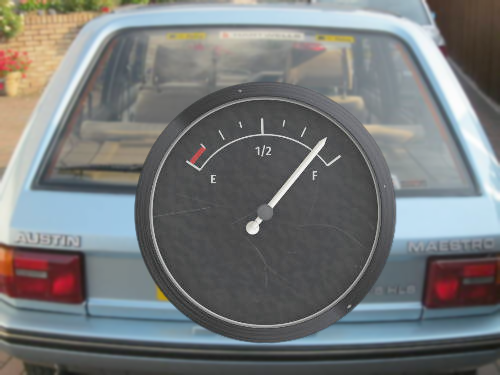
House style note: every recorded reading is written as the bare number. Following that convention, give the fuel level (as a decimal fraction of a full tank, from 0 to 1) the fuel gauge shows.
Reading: 0.875
